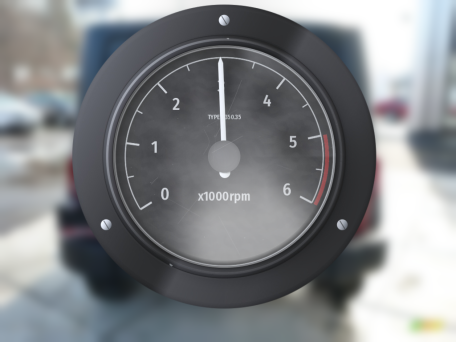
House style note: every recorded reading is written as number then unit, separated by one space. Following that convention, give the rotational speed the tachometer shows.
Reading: 3000 rpm
